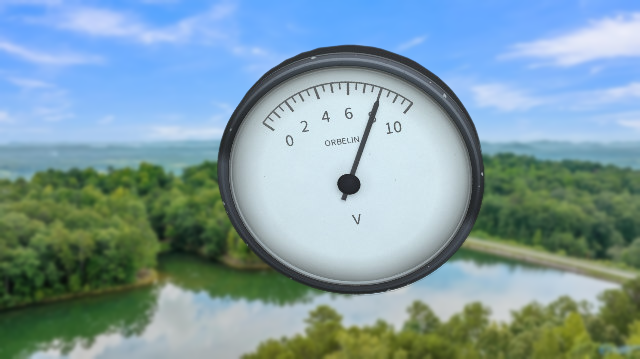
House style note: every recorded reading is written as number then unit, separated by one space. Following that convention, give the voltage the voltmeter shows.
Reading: 8 V
